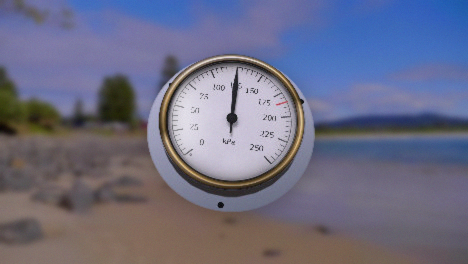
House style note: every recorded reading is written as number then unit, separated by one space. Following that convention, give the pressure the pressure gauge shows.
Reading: 125 kPa
